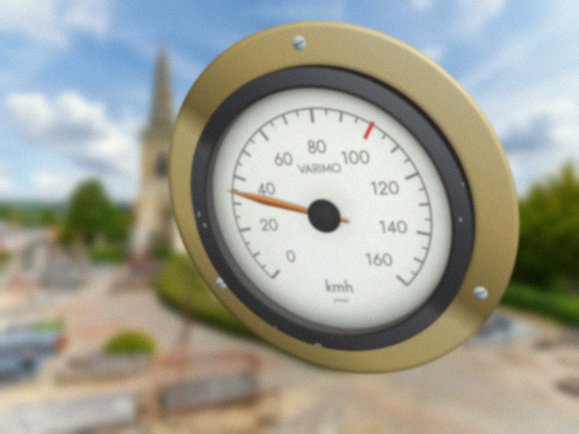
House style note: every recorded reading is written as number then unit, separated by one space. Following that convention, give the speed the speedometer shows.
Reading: 35 km/h
